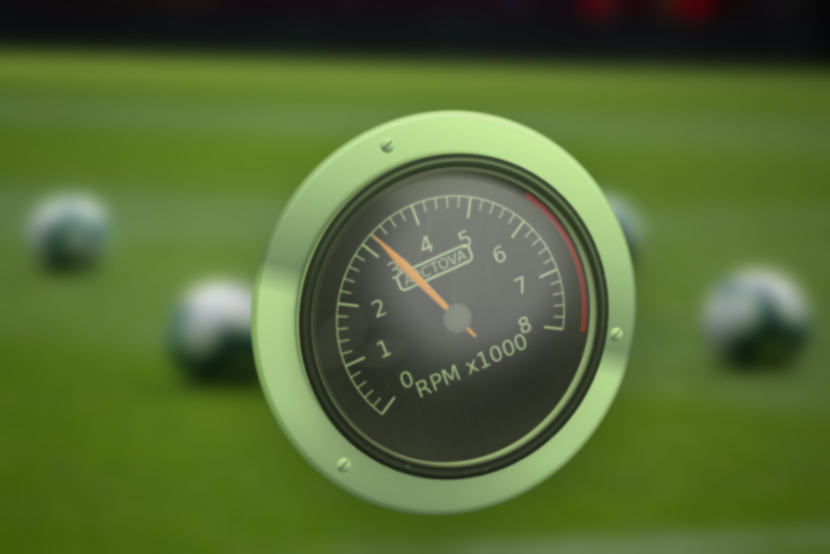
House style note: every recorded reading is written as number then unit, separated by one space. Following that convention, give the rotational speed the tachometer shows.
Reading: 3200 rpm
